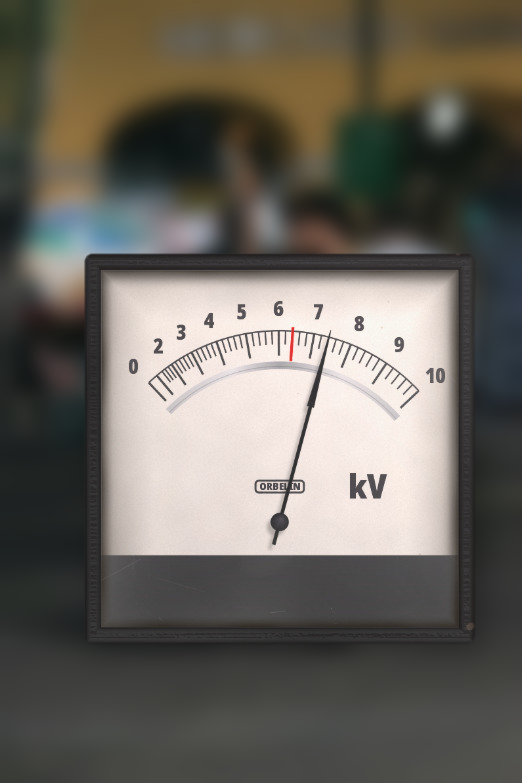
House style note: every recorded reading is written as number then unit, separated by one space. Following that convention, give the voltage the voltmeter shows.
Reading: 7.4 kV
